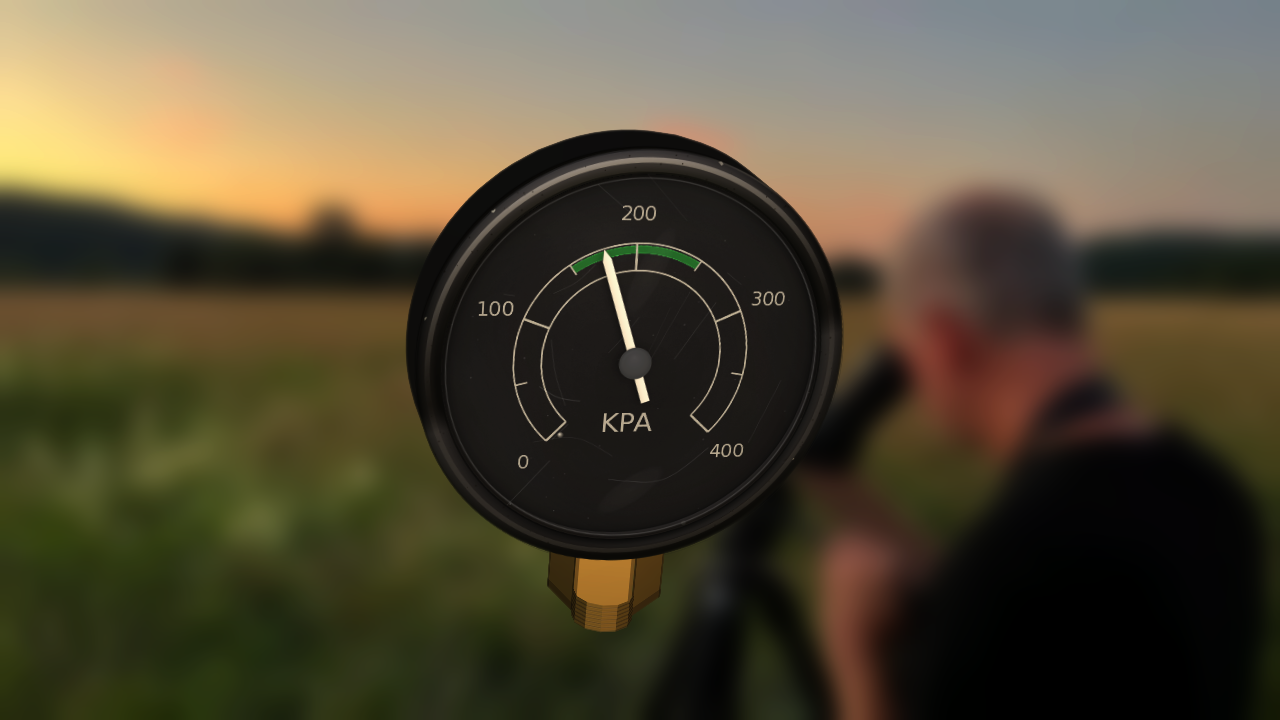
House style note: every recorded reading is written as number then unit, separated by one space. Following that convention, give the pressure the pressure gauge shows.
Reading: 175 kPa
